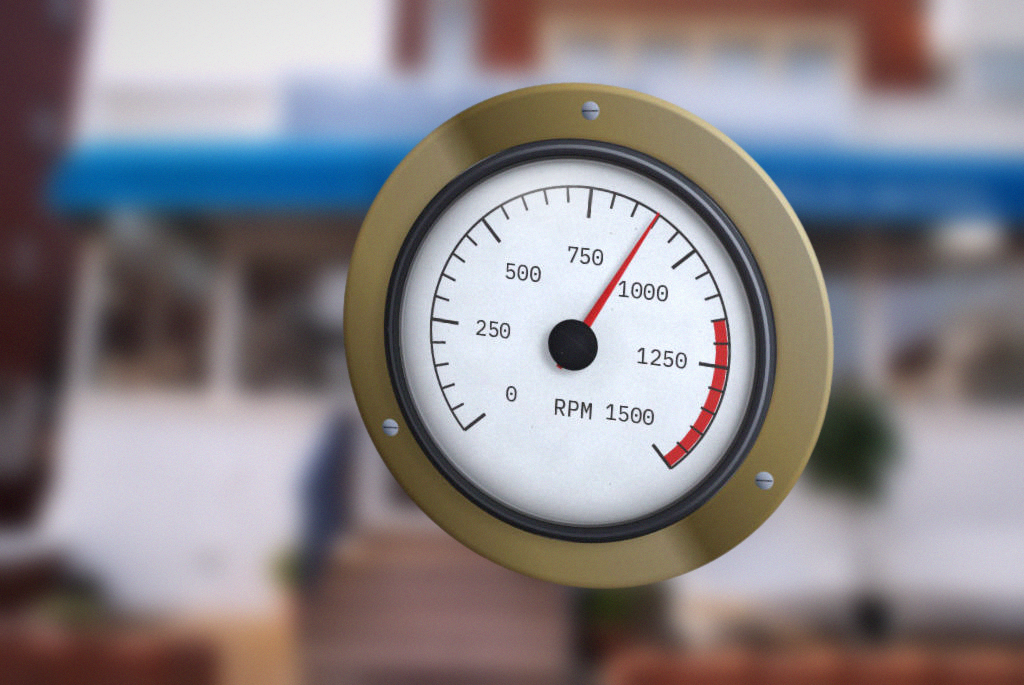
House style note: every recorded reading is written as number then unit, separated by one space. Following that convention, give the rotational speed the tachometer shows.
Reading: 900 rpm
